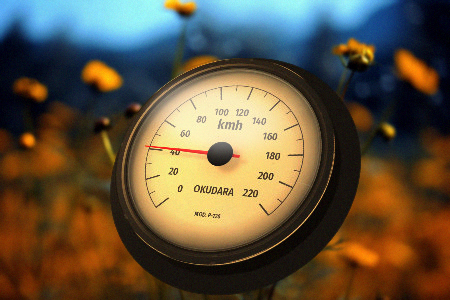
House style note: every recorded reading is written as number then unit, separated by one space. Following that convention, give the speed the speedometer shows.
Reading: 40 km/h
